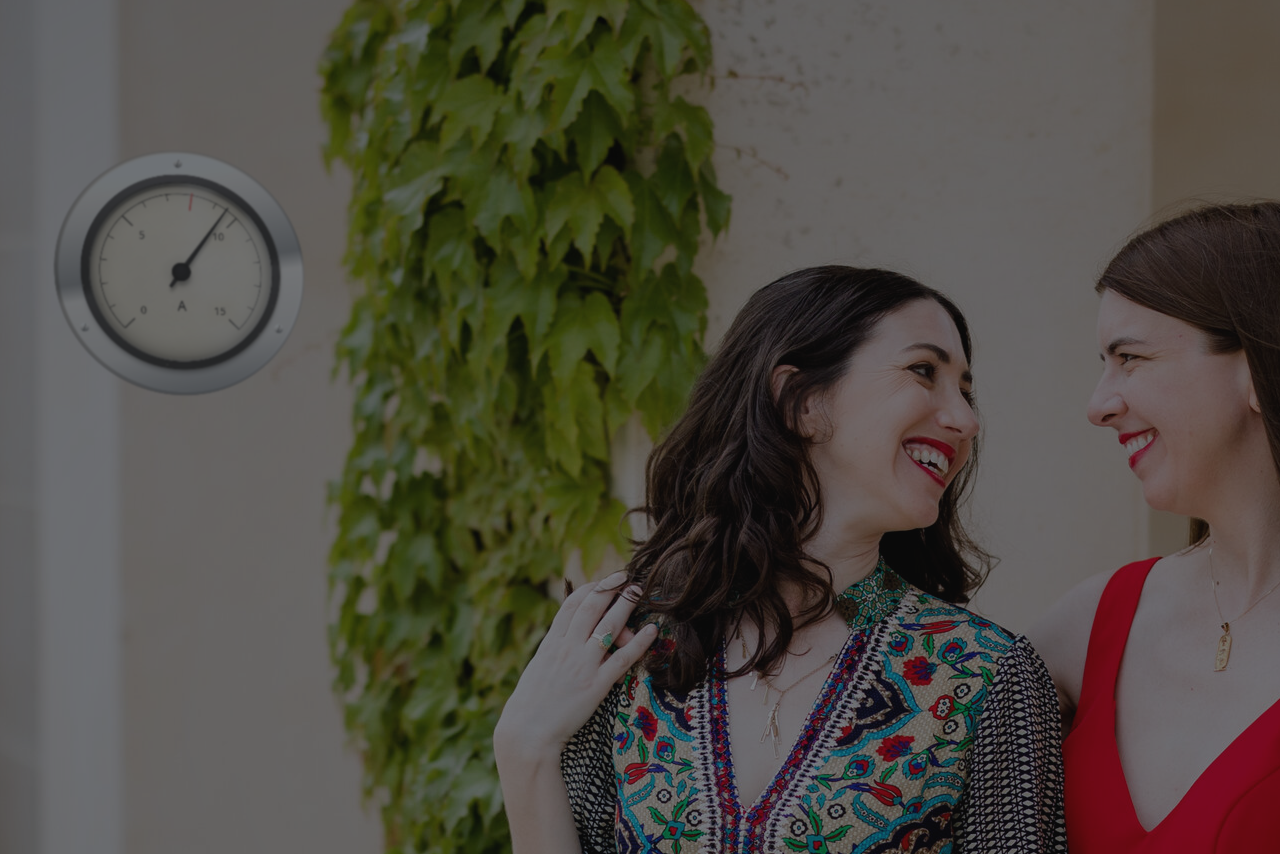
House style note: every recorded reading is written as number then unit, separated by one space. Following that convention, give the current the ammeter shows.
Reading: 9.5 A
